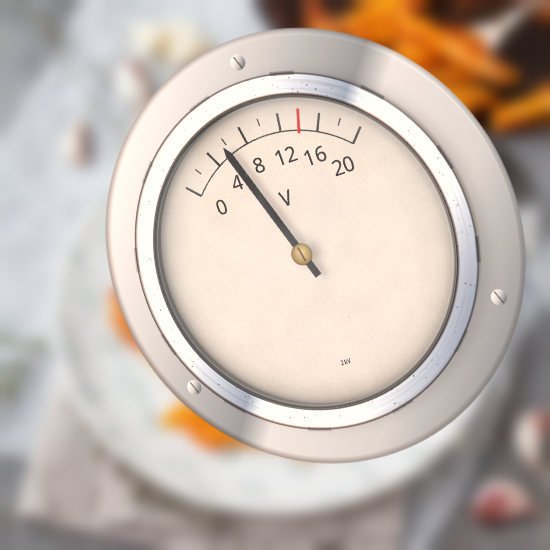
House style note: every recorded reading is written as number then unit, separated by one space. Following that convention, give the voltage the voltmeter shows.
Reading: 6 V
